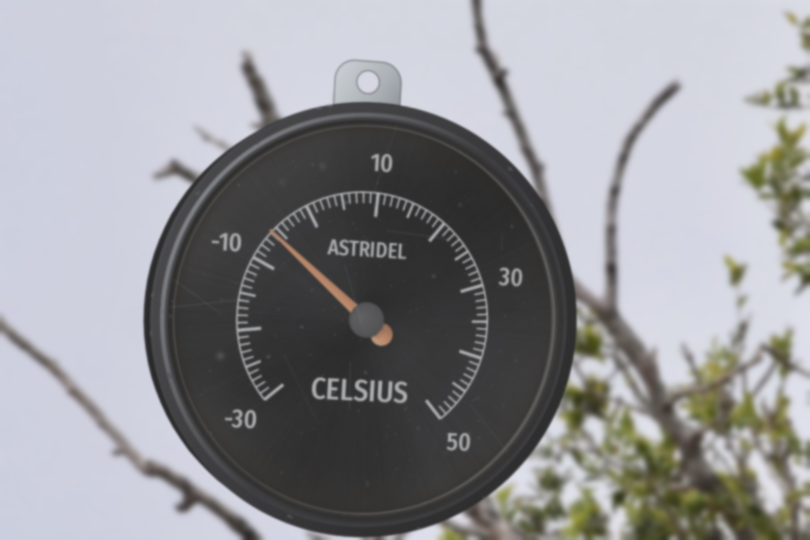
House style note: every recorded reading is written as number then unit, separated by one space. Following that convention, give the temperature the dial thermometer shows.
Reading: -6 °C
